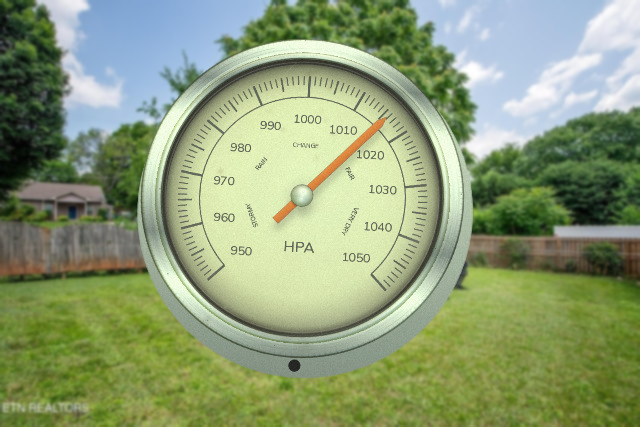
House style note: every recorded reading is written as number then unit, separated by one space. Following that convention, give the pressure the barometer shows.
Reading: 1016 hPa
